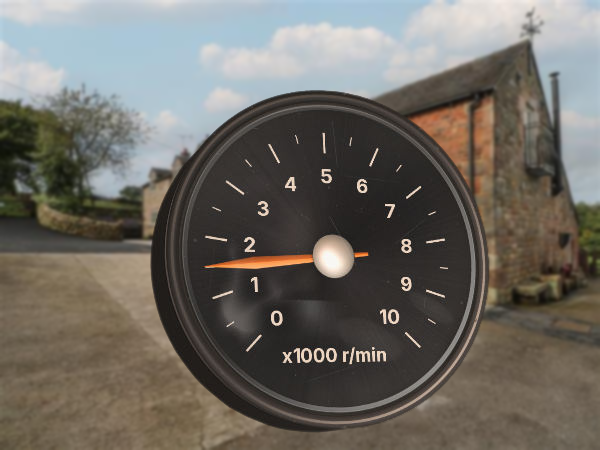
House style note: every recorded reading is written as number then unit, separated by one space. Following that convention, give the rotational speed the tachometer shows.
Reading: 1500 rpm
